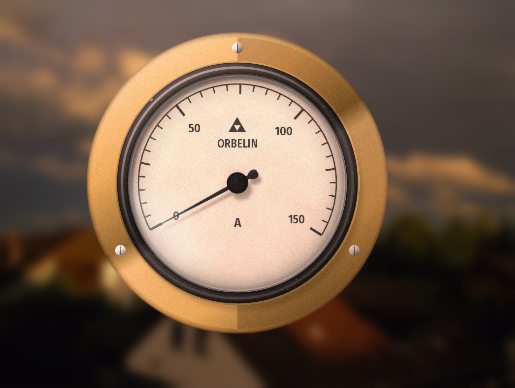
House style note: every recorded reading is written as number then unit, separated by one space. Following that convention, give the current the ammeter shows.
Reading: 0 A
